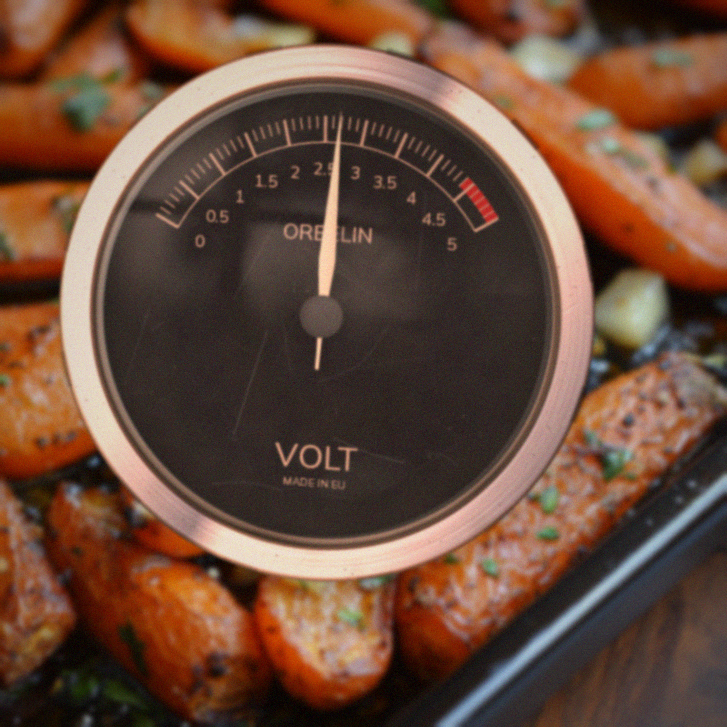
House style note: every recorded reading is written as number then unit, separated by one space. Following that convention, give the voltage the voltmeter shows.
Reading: 2.7 V
